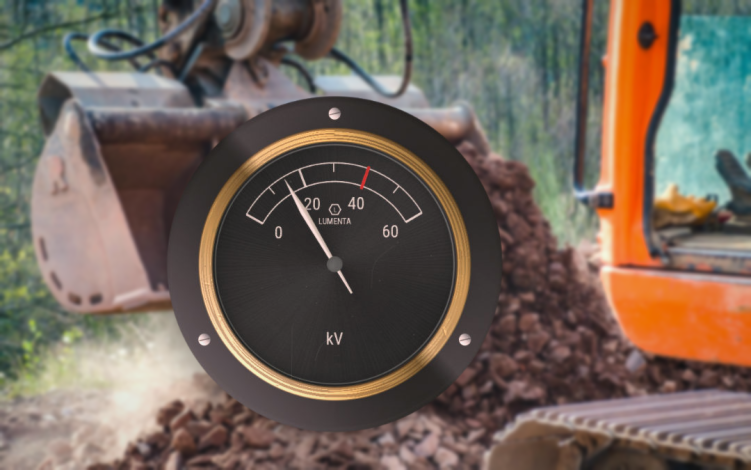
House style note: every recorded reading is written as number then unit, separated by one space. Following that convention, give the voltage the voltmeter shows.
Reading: 15 kV
